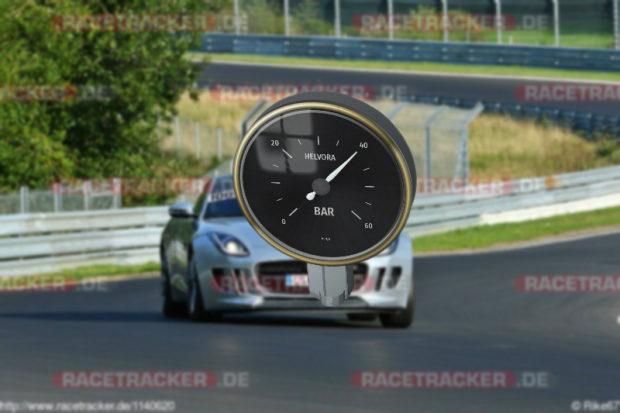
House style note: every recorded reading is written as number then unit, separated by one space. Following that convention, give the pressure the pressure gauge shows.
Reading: 40 bar
